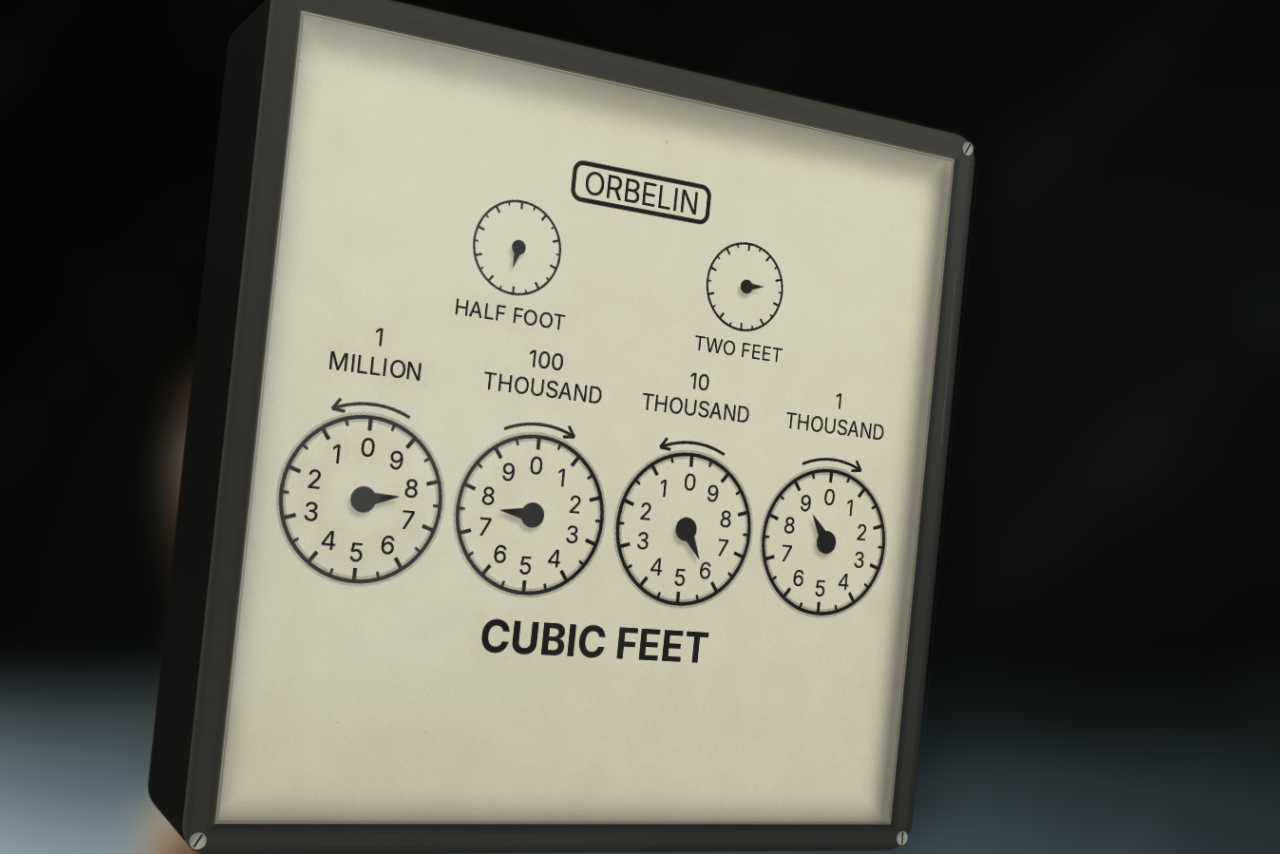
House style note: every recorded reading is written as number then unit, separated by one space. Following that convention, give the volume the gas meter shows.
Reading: 775900 ft³
